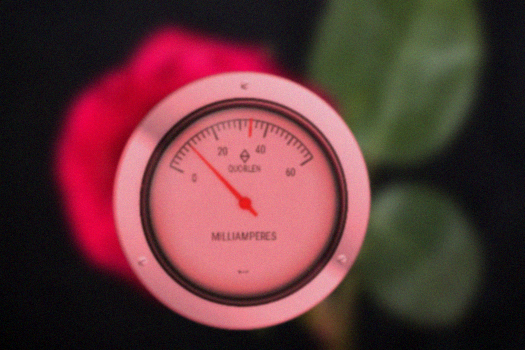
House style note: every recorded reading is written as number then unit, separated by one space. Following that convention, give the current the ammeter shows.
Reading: 10 mA
